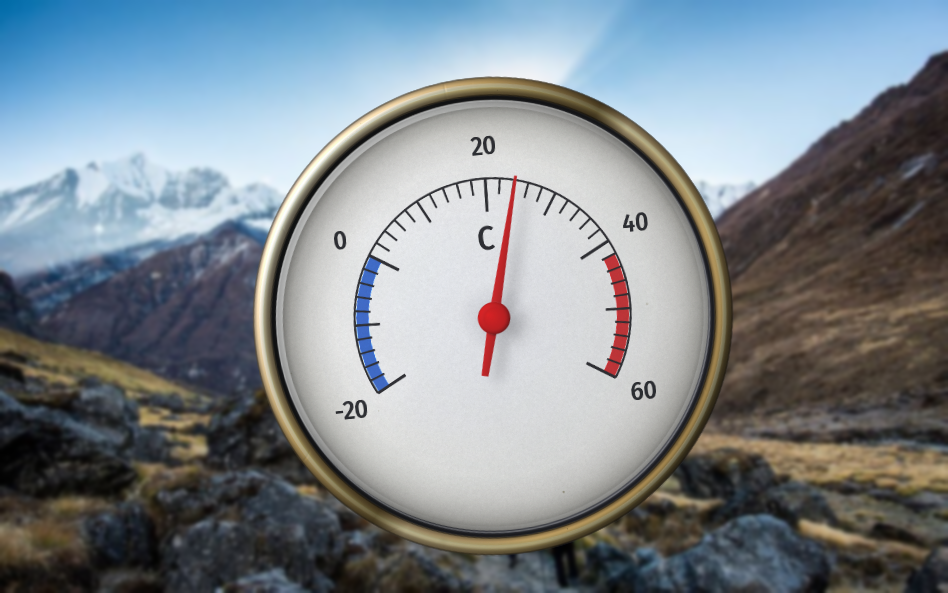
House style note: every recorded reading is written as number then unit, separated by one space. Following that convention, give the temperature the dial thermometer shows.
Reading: 24 °C
